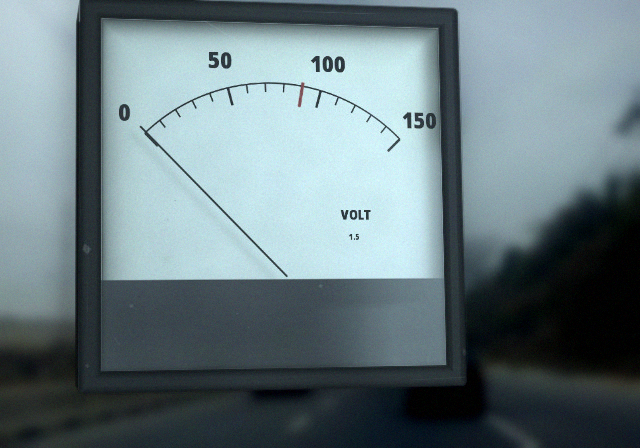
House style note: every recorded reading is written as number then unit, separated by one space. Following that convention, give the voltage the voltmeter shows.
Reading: 0 V
